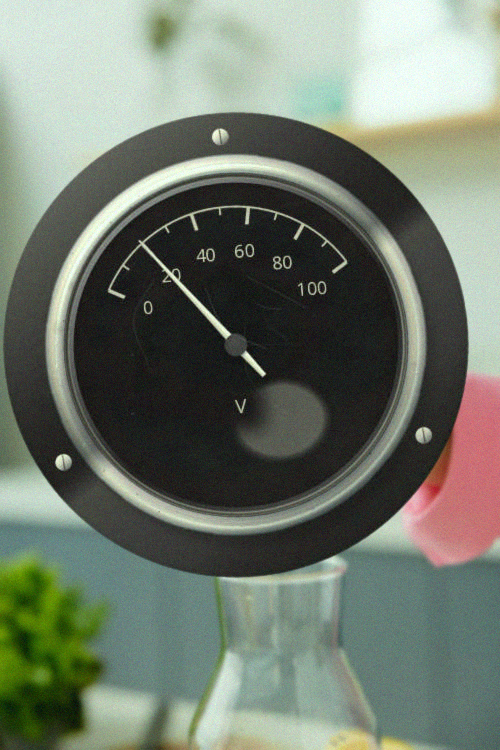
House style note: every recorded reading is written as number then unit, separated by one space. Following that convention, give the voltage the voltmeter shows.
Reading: 20 V
